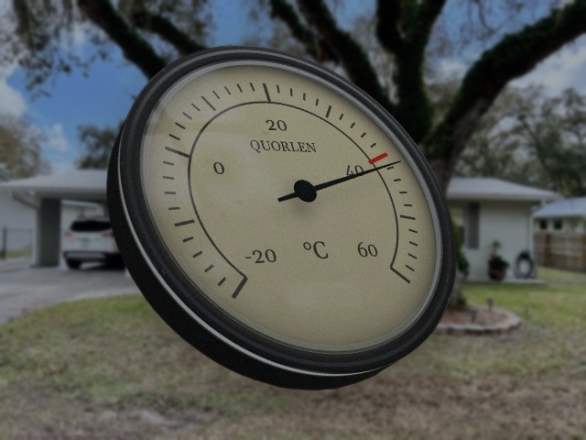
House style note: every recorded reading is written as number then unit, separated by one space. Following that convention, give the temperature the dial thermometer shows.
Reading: 42 °C
